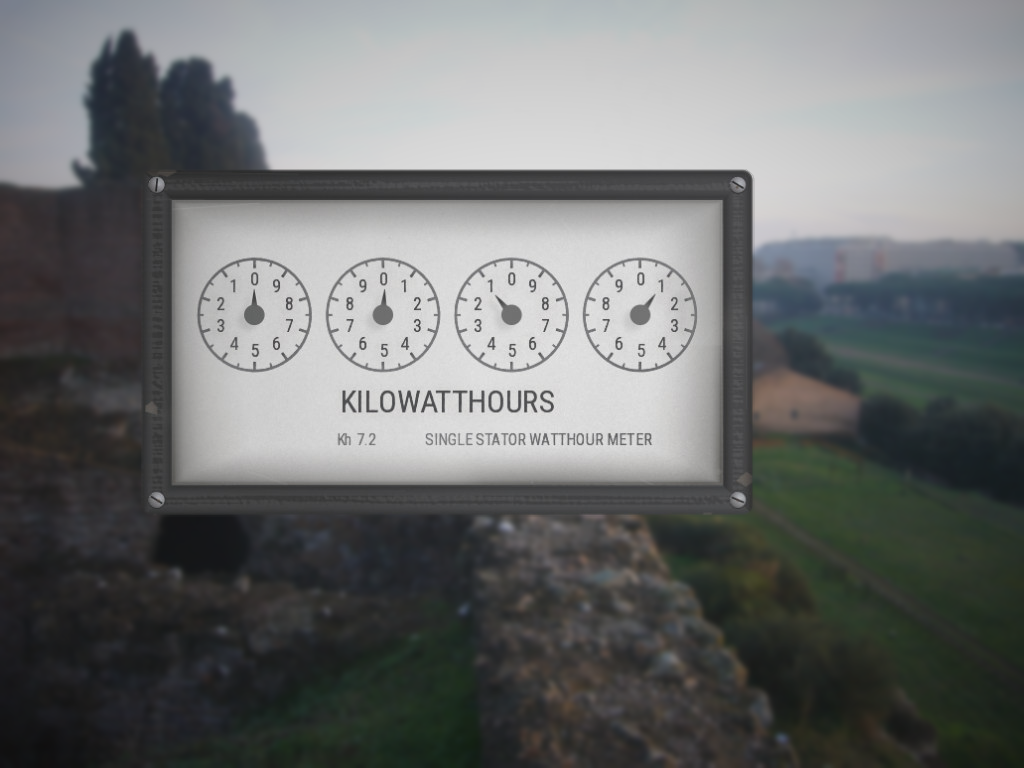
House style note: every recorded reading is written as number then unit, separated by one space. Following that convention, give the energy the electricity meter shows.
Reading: 11 kWh
